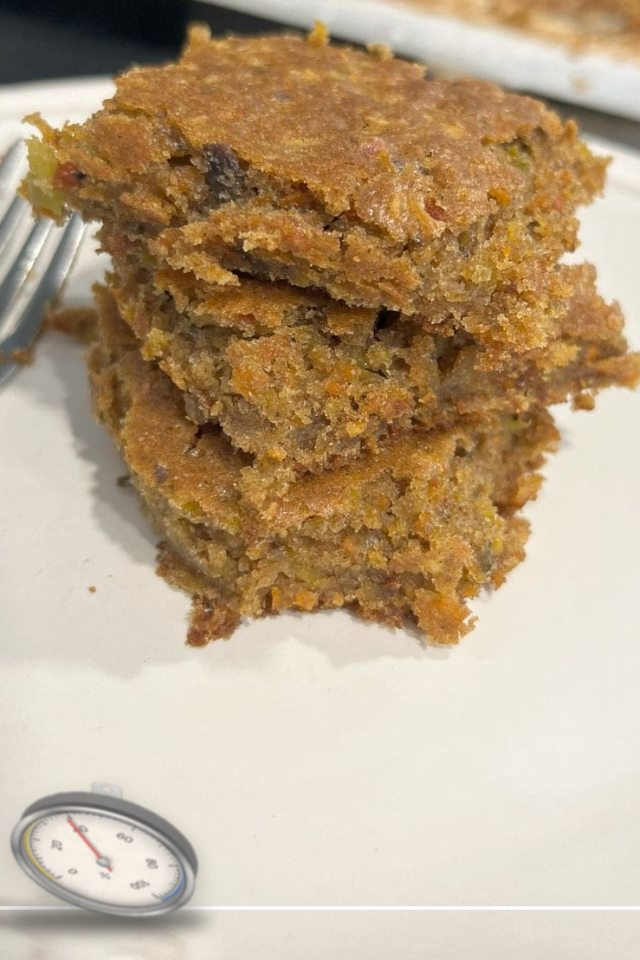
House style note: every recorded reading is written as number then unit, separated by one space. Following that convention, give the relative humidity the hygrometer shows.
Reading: 40 %
